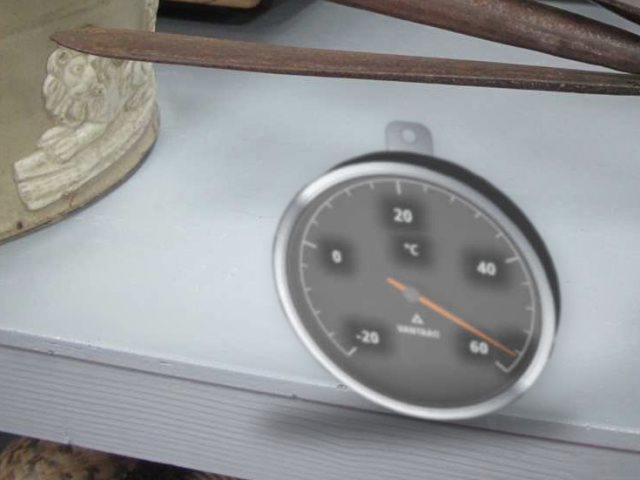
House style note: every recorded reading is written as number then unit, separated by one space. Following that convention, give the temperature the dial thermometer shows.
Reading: 56 °C
